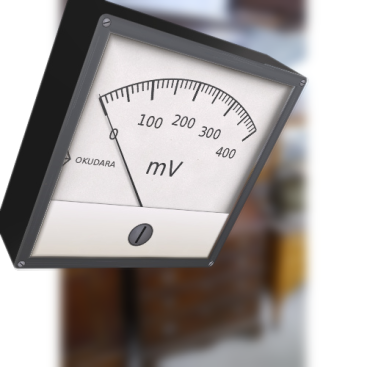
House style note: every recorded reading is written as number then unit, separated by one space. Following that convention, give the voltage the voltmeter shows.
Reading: 0 mV
